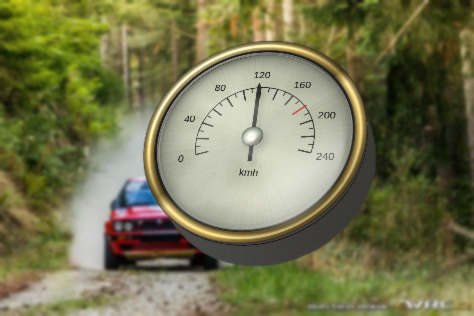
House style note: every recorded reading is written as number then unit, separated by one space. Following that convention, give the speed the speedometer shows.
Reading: 120 km/h
